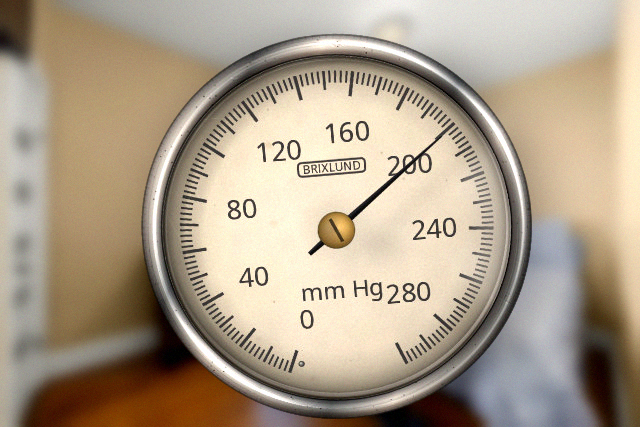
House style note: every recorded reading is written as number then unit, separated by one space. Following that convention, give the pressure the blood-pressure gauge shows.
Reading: 200 mmHg
